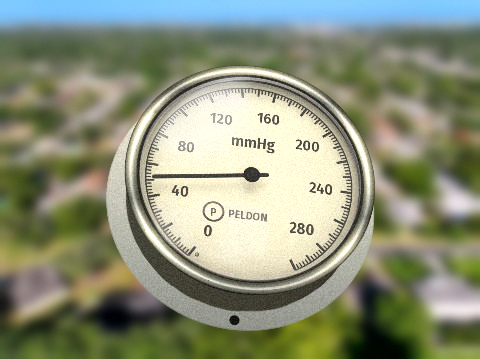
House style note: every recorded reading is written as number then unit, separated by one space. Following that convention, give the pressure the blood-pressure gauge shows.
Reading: 50 mmHg
